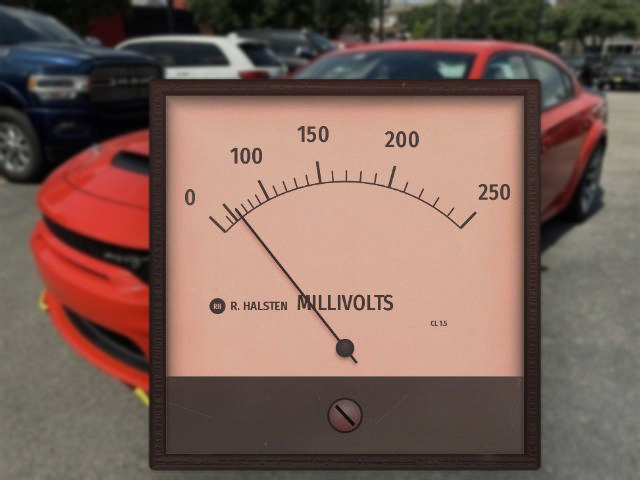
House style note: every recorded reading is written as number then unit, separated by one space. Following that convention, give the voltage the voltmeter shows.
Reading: 60 mV
